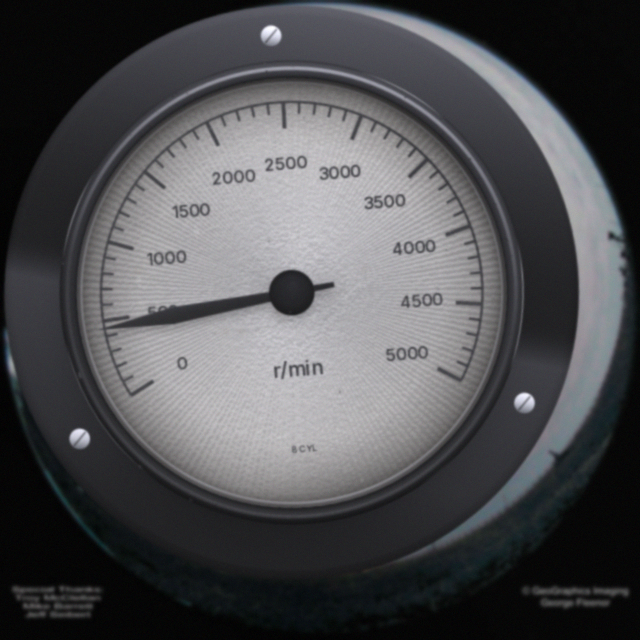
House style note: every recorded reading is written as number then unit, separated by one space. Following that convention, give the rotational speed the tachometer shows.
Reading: 450 rpm
